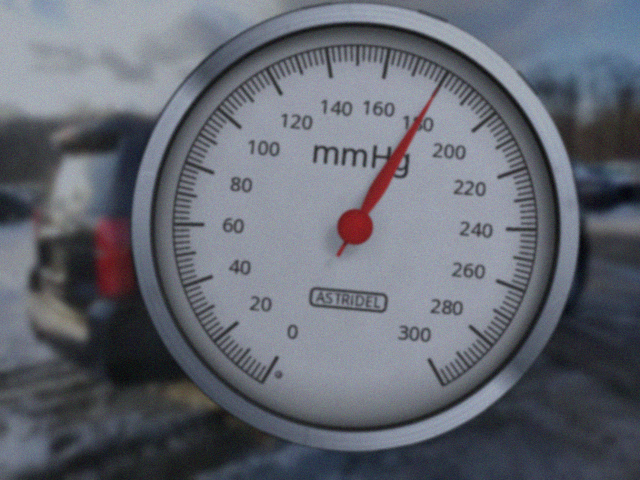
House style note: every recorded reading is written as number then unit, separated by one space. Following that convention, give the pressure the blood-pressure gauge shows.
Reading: 180 mmHg
